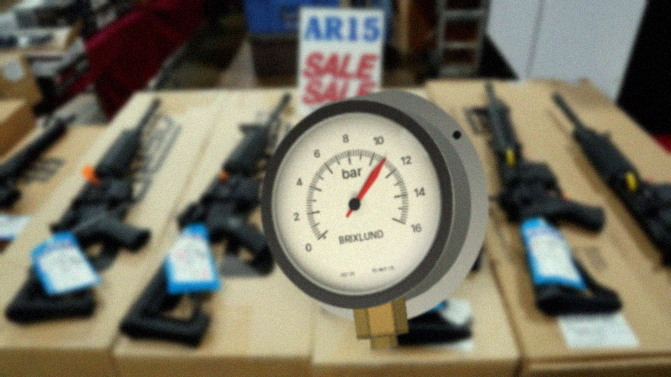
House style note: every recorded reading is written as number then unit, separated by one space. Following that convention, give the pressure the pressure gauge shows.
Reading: 11 bar
